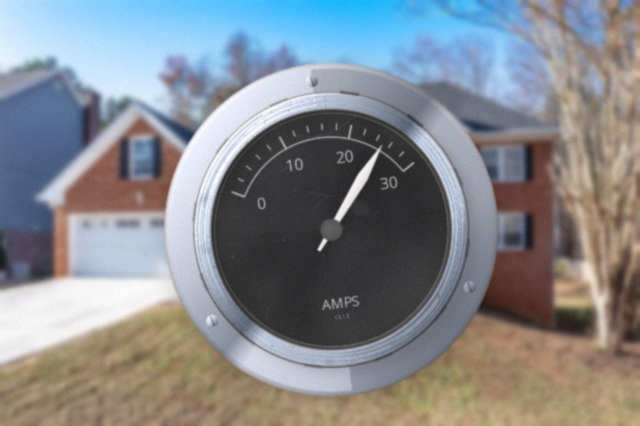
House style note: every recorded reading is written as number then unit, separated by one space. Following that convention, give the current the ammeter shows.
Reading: 25 A
